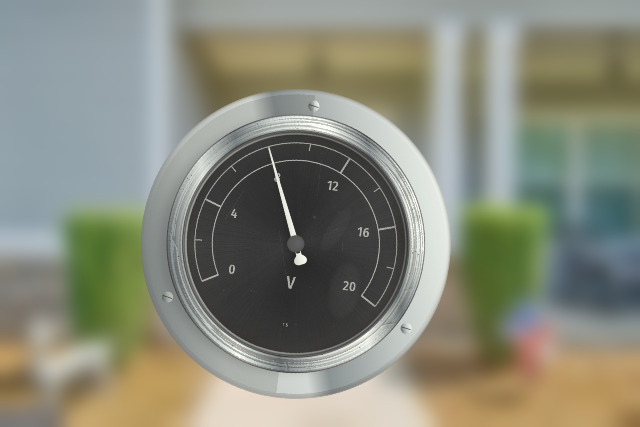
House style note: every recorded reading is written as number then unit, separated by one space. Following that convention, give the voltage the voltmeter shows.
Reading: 8 V
